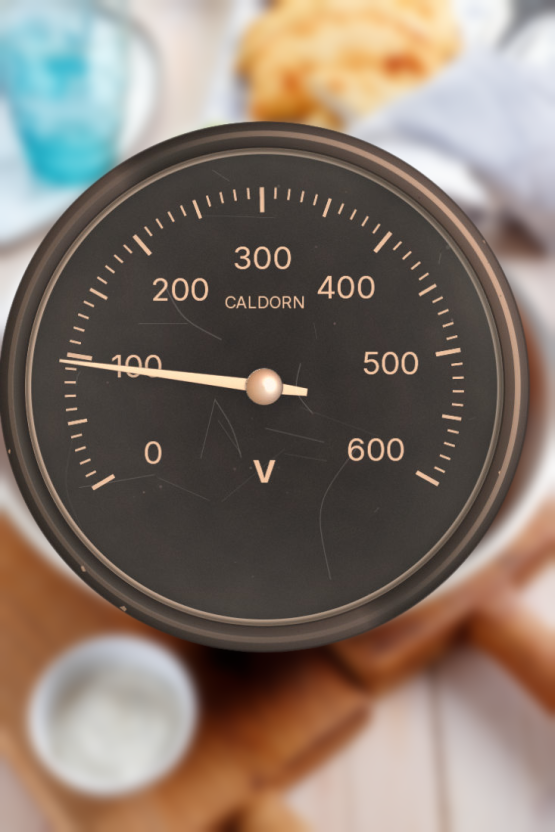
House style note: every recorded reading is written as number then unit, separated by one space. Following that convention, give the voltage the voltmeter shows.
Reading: 95 V
